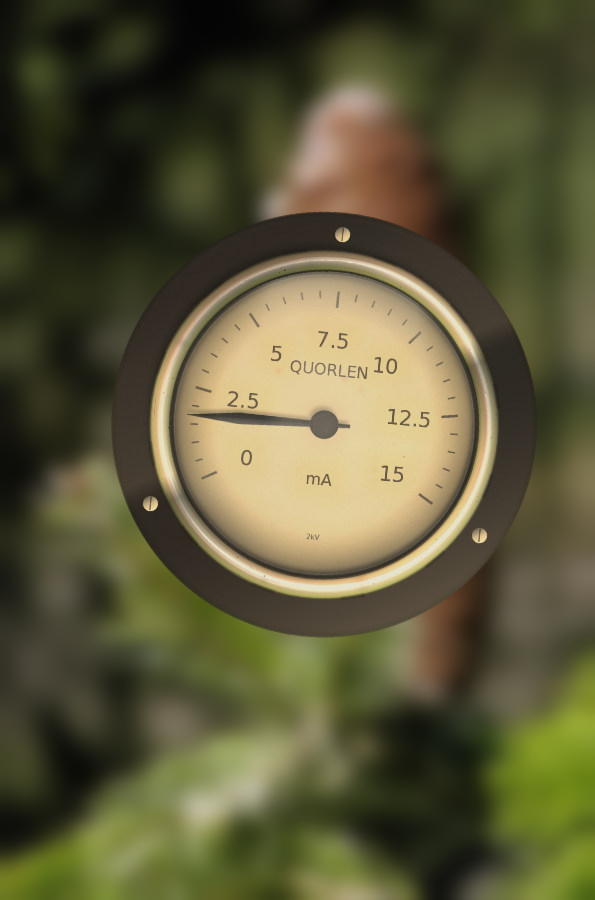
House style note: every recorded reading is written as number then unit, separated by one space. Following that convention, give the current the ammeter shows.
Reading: 1.75 mA
